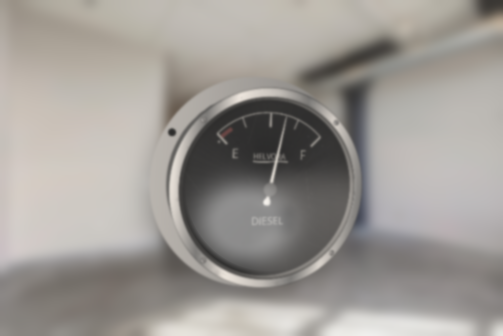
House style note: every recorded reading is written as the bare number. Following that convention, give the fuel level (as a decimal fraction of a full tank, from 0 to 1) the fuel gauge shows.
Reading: 0.625
